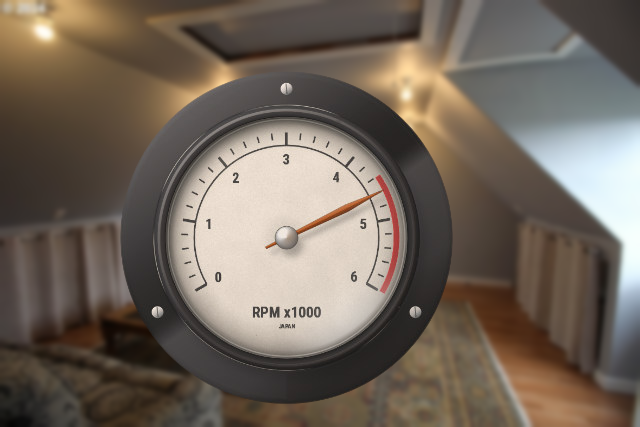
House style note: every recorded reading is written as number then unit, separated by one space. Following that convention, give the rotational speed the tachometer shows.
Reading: 4600 rpm
